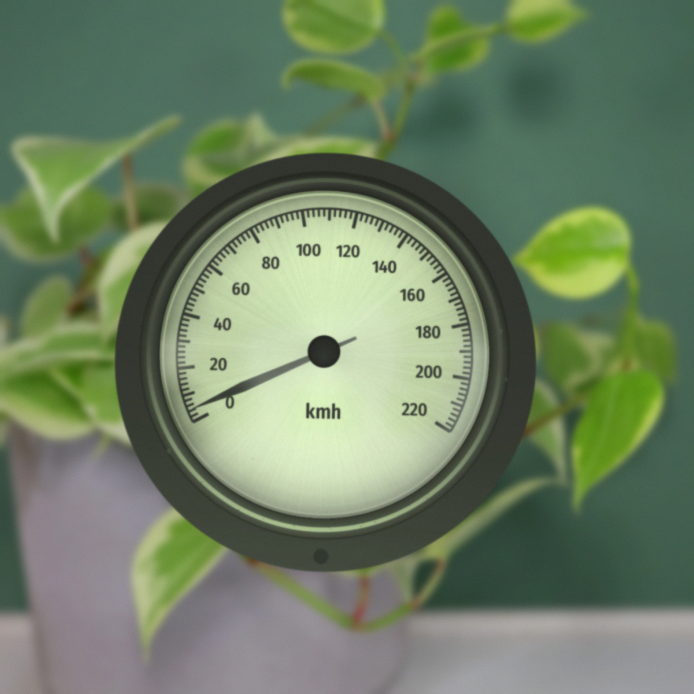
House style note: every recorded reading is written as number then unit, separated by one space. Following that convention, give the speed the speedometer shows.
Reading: 4 km/h
